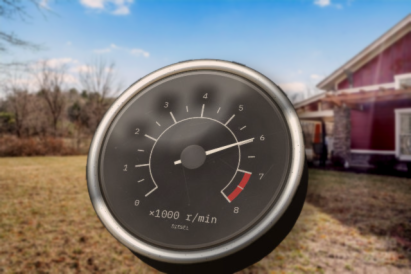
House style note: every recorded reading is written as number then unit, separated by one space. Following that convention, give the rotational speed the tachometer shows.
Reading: 6000 rpm
